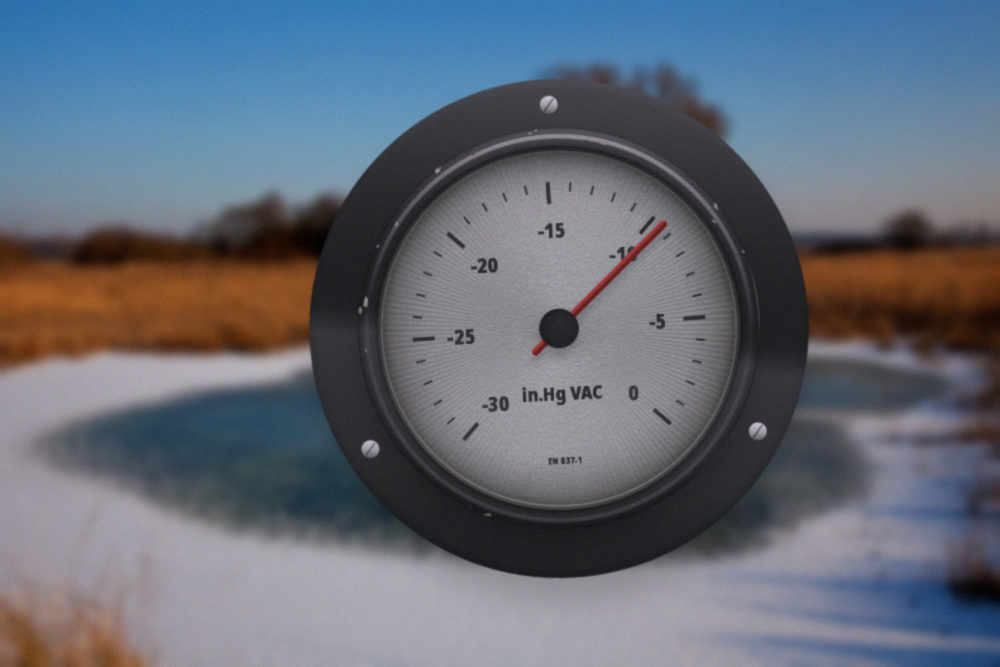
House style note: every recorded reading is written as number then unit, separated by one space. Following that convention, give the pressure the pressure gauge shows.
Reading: -9.5 inHg
